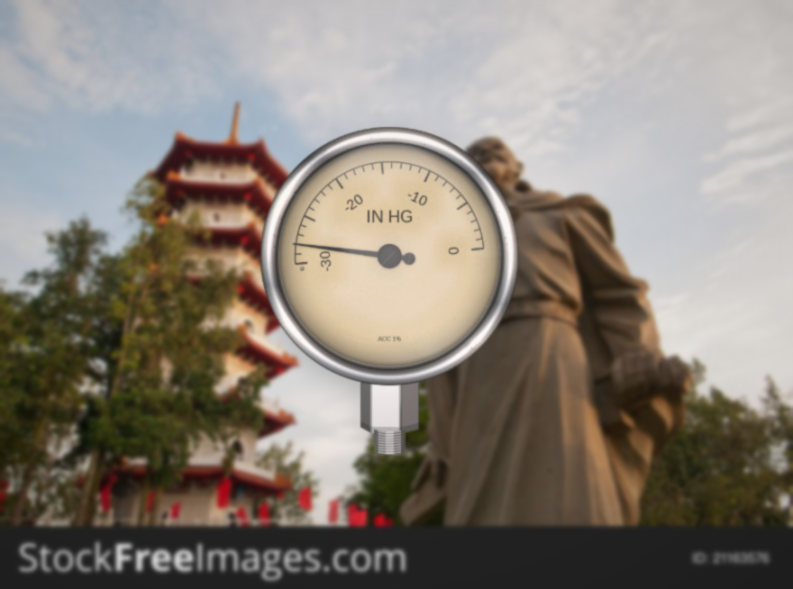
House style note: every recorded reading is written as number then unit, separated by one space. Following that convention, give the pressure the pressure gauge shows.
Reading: -28 inHg
